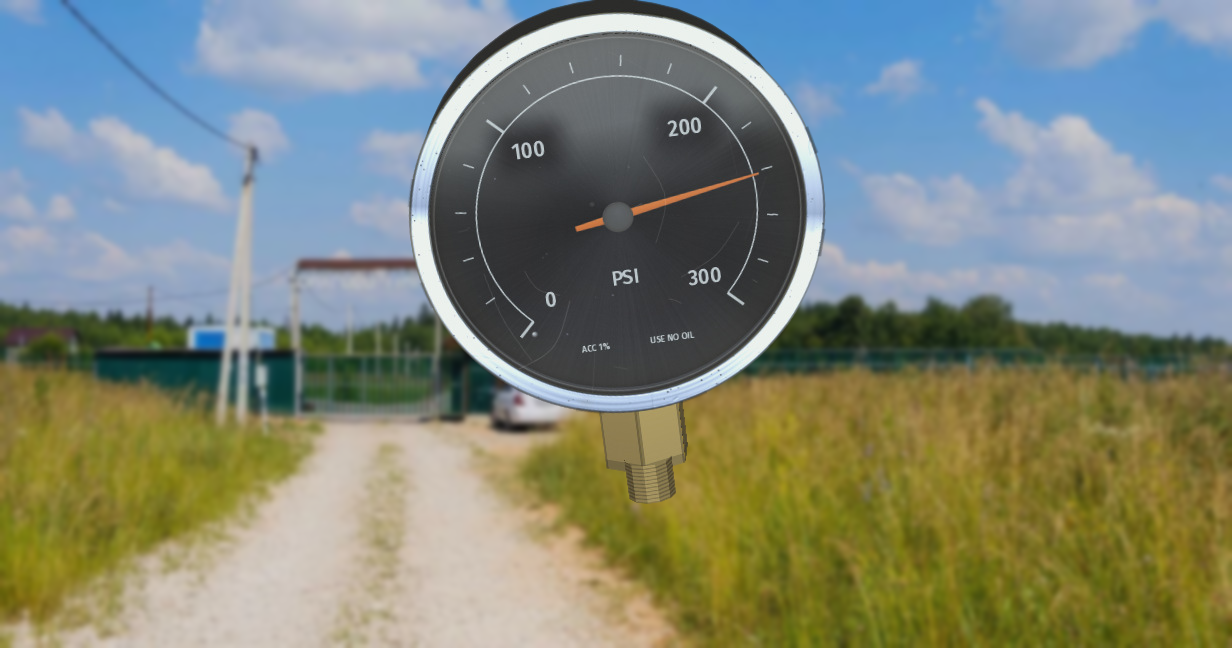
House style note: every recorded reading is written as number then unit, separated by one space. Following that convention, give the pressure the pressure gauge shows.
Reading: 240 psi
